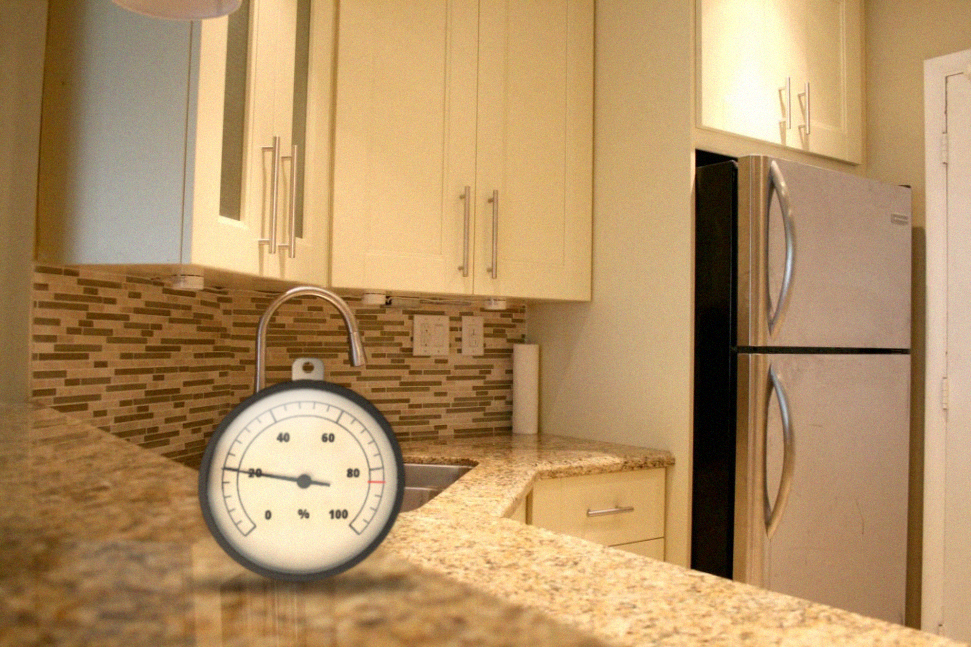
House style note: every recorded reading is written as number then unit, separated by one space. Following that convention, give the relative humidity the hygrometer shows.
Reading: 20 %
